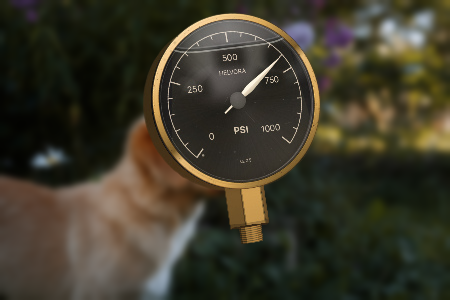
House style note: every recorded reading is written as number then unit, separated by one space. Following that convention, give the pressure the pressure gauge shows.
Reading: 700 psi
